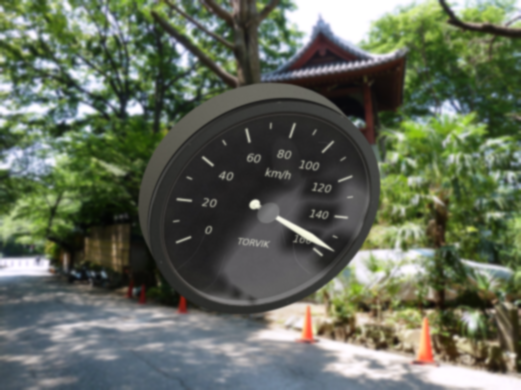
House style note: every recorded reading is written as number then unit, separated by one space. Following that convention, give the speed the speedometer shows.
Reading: 155 km/h
